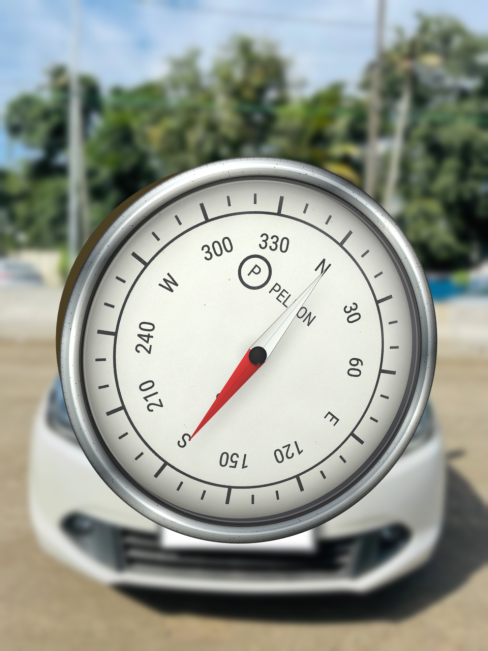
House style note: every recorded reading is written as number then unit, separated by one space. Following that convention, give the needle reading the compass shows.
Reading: 180 °
